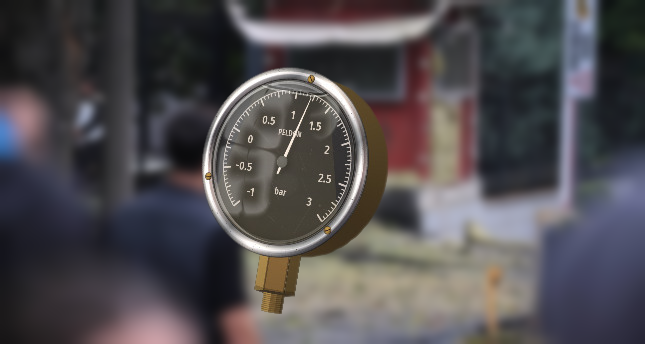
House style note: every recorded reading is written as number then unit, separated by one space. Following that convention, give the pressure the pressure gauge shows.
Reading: 1.25 bar
